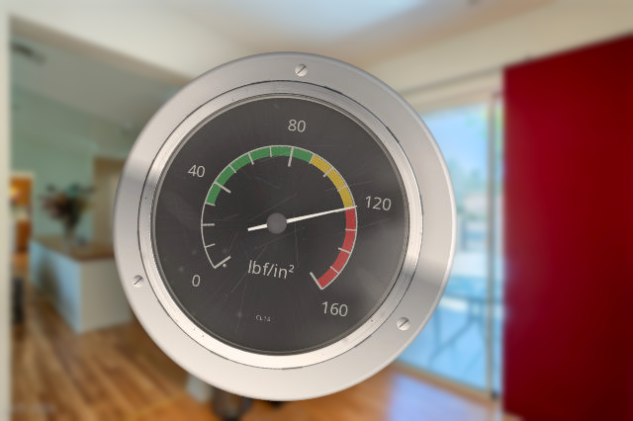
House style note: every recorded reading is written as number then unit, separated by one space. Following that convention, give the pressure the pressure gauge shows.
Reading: 120 psi
